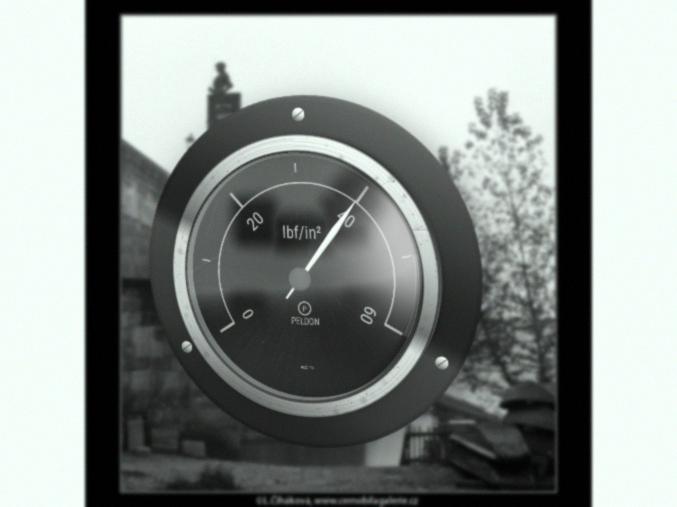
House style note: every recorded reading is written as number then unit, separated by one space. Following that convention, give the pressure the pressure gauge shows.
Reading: 40 psi
